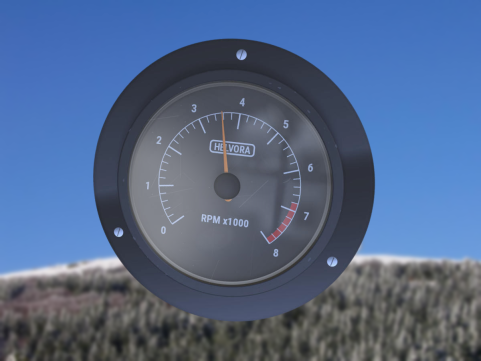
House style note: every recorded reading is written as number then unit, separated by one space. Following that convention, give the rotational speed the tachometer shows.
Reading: 3600 rpm
